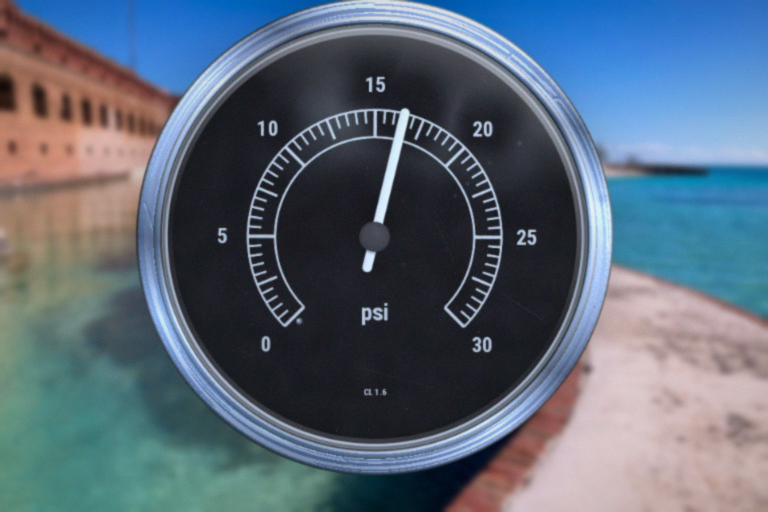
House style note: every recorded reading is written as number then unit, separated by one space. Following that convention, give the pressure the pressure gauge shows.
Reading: 16.5 psi
